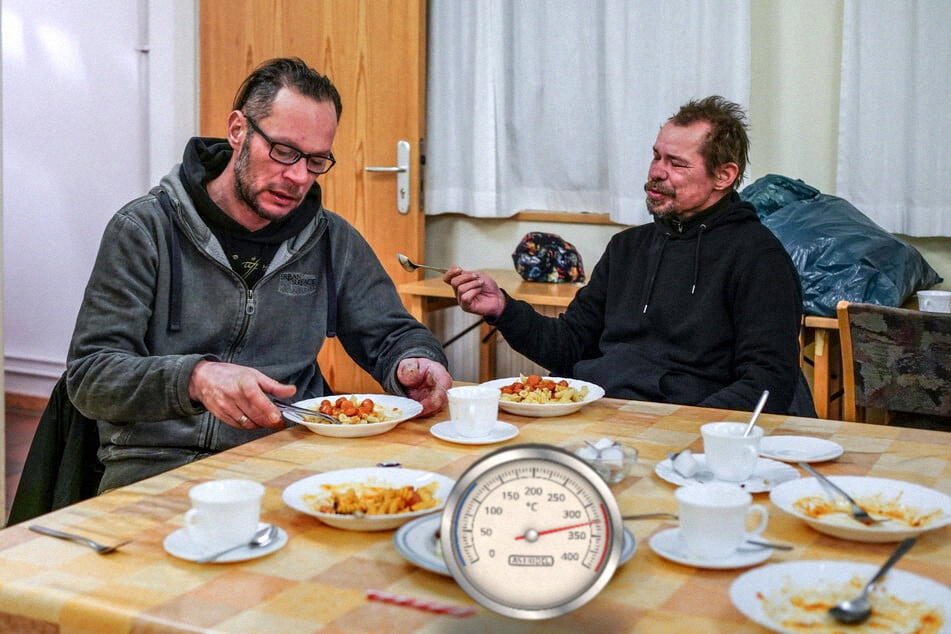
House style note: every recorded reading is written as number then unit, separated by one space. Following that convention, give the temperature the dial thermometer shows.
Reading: 325 °C
